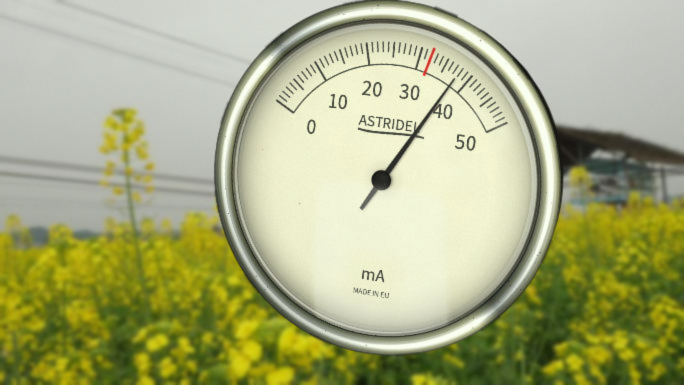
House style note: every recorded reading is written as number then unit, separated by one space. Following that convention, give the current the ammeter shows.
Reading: 38 mA
